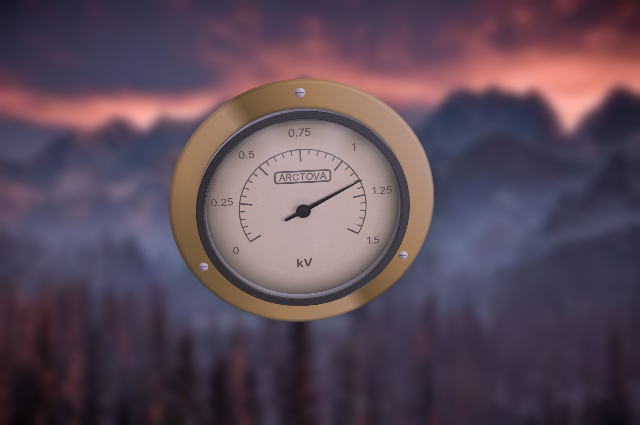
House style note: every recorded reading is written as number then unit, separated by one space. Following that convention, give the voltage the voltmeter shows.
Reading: 1.15 kV
